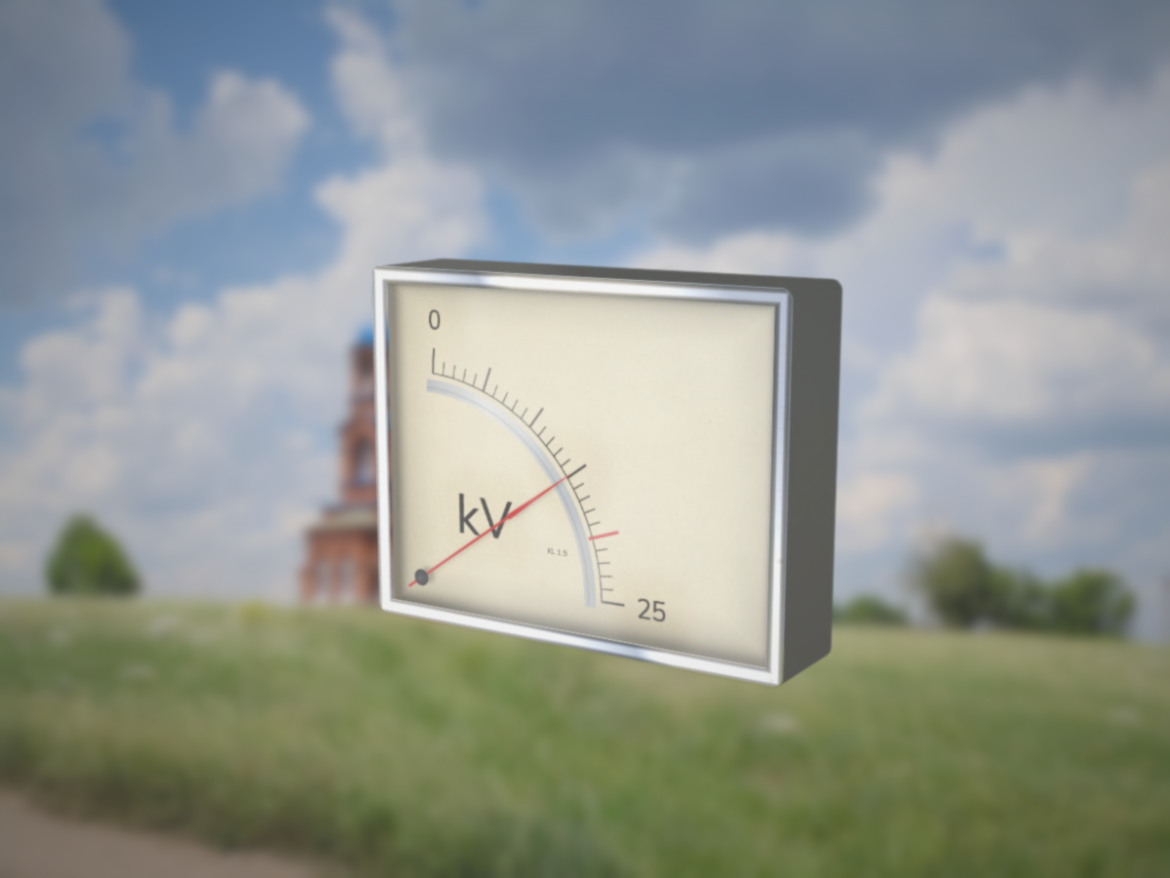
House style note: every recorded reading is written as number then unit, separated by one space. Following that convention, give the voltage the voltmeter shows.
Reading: 15 kV
